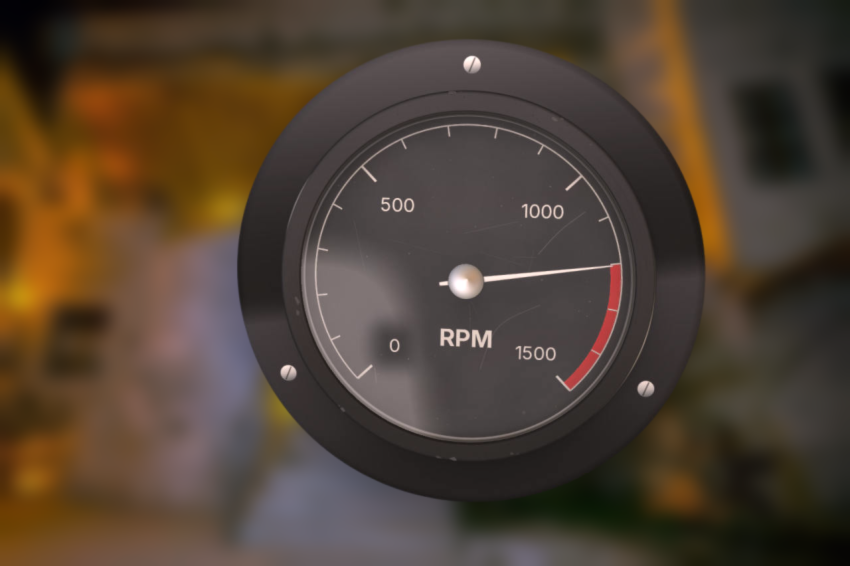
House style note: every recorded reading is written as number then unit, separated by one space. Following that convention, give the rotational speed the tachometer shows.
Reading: 1200 rpm
